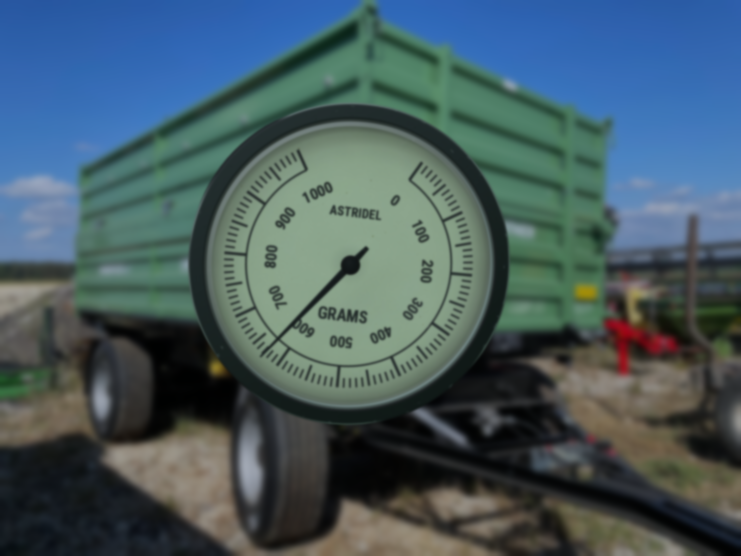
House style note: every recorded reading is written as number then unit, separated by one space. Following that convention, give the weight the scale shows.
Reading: 630 g
